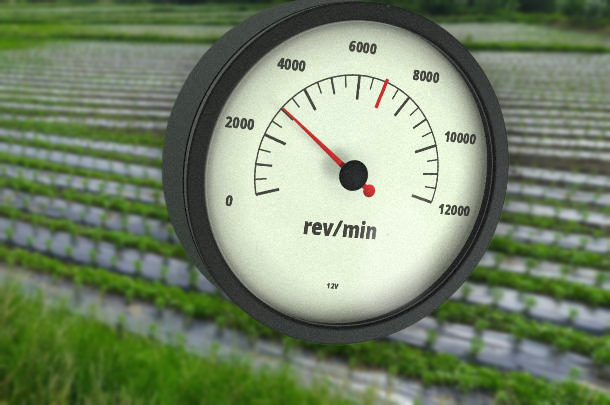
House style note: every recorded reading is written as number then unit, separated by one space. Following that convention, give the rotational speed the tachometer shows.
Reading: 3000 rpm
